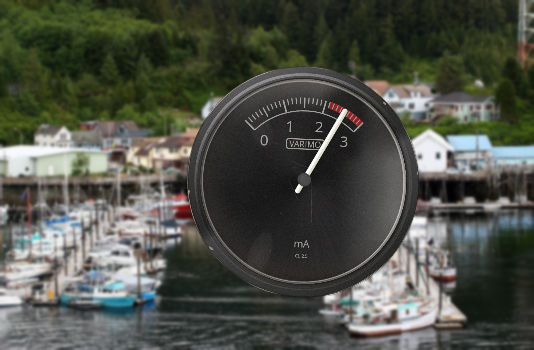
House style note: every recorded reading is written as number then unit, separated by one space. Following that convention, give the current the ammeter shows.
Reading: 2.5 mA
